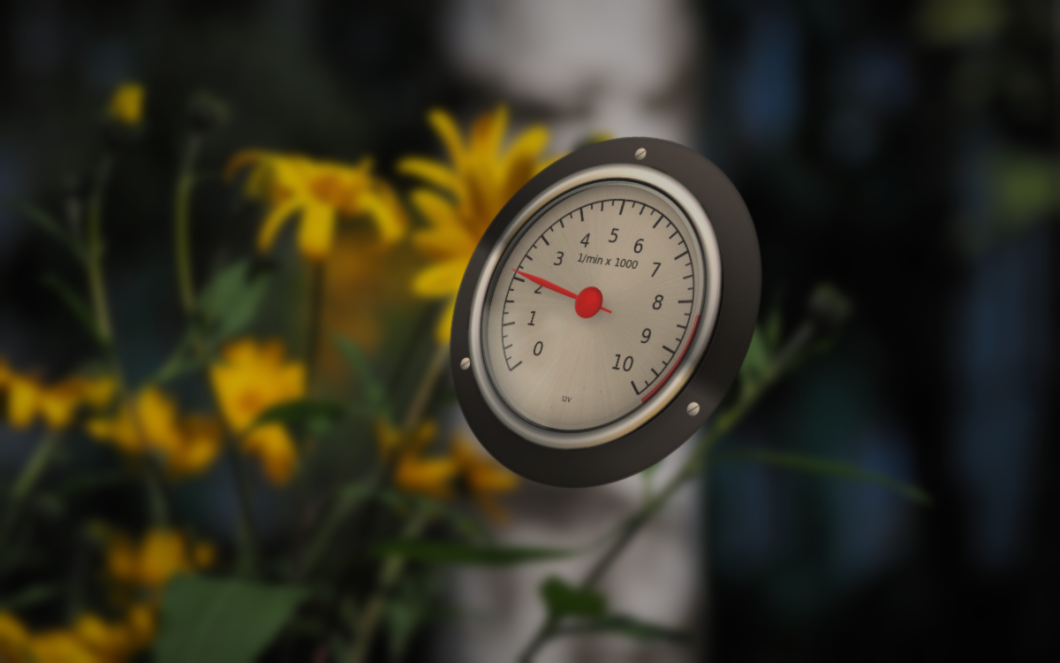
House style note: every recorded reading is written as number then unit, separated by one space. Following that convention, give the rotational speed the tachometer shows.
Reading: 2125 rpm
